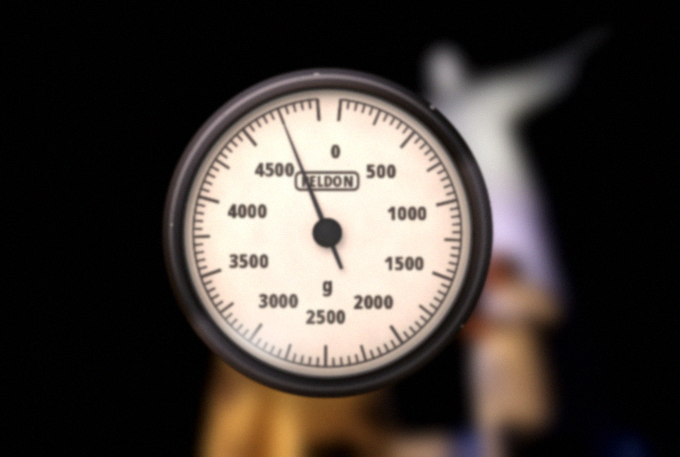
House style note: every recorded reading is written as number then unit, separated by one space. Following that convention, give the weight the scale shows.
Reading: 4750 g
